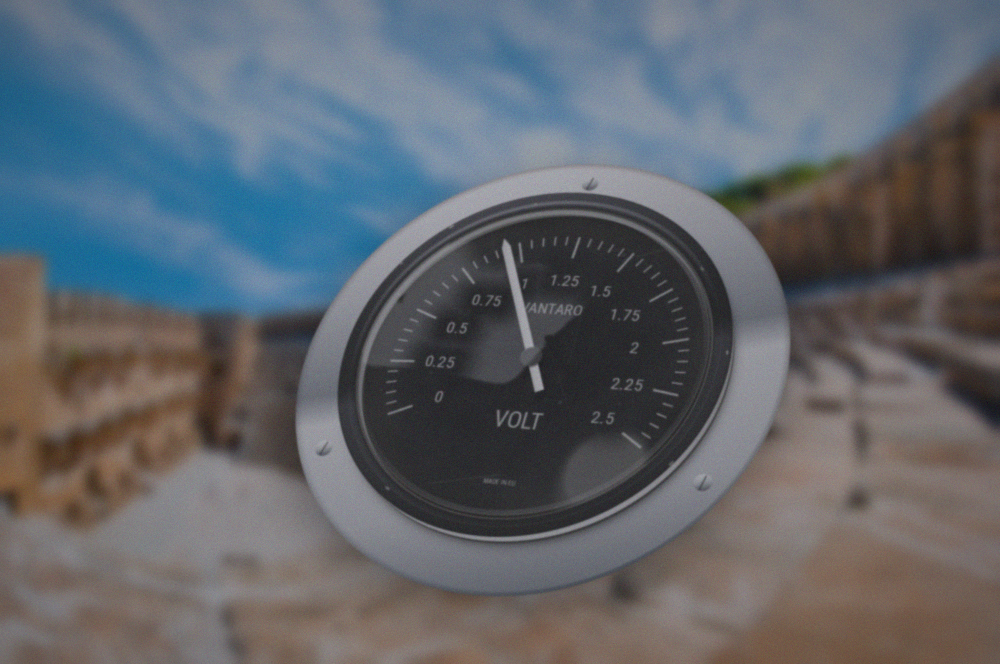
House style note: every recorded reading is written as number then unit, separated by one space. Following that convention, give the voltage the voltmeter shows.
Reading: 0.95 V
